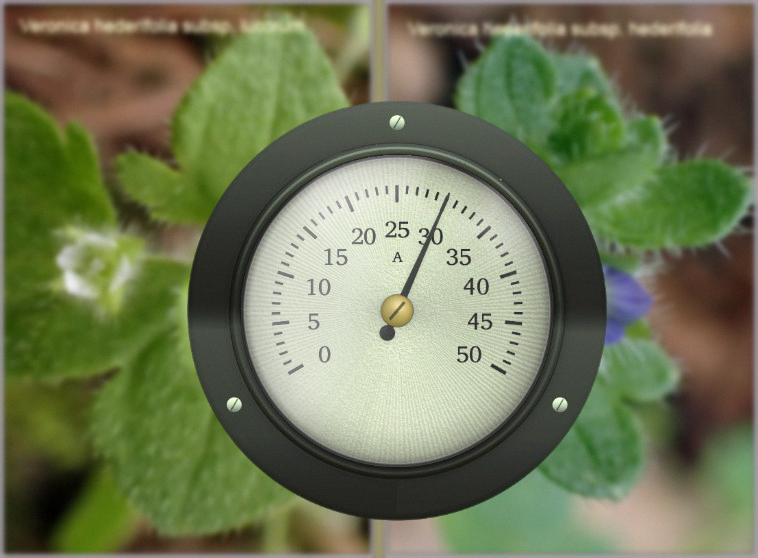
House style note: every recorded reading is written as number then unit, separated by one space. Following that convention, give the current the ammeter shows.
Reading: 30 A
